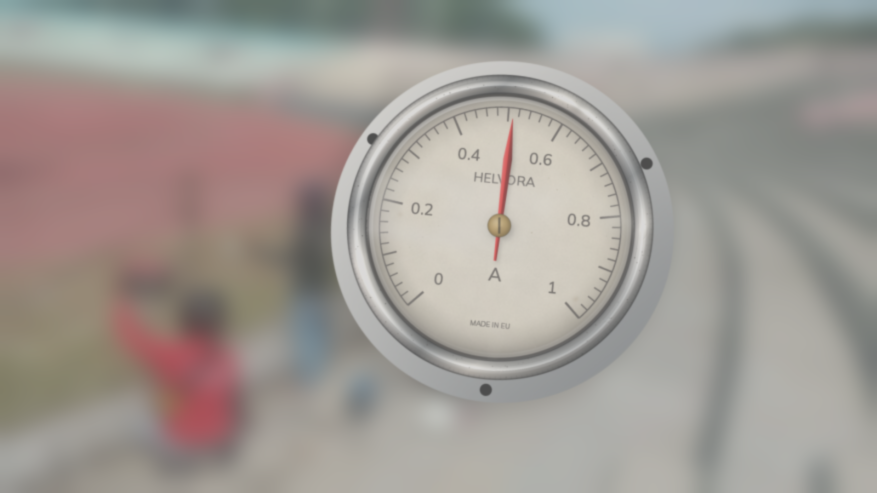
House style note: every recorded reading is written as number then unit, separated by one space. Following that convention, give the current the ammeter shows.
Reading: 0.51 A
